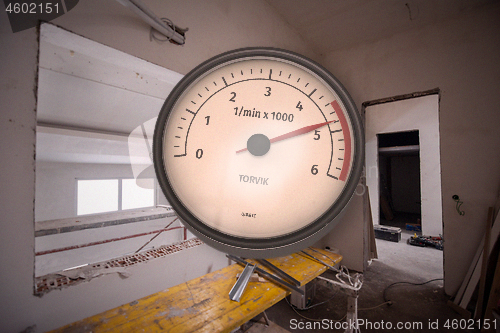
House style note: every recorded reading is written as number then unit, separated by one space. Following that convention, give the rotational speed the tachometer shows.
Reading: 4800 rpm
